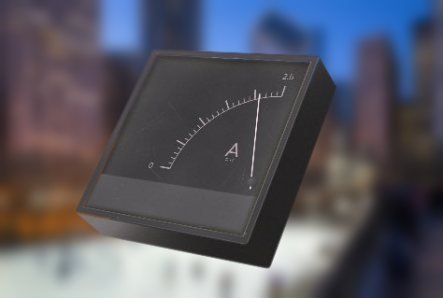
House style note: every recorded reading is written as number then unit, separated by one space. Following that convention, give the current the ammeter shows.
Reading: 2.1 A
